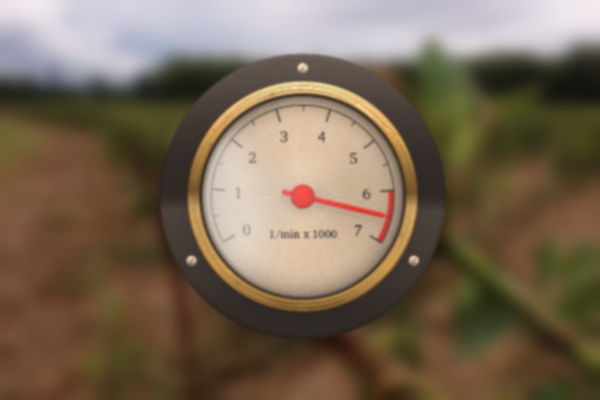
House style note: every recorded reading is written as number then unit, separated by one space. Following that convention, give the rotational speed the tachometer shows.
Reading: 6500 rpm
